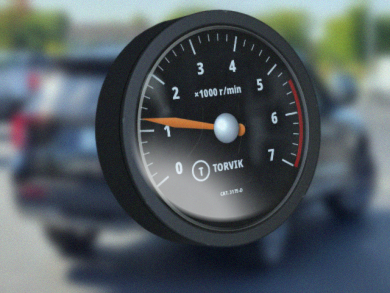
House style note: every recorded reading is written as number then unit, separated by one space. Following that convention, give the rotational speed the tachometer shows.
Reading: 1200 rpm
